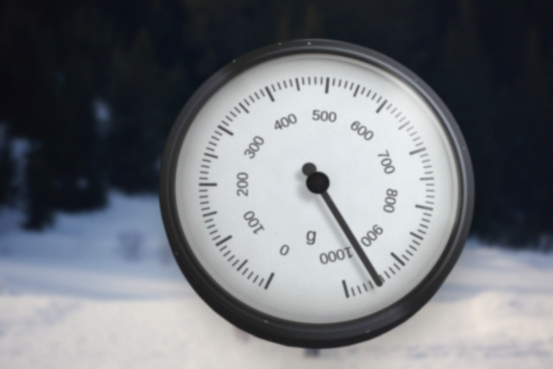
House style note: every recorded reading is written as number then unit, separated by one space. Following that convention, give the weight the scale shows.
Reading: 950 g
